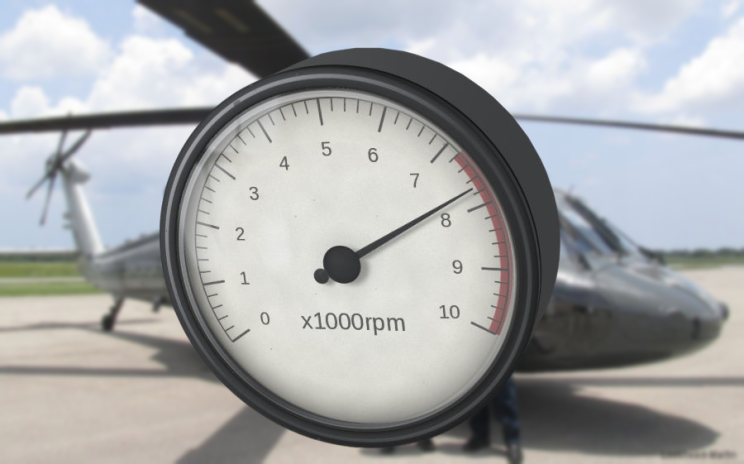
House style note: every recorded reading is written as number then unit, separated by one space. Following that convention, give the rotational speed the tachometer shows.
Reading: 7700 rpm
